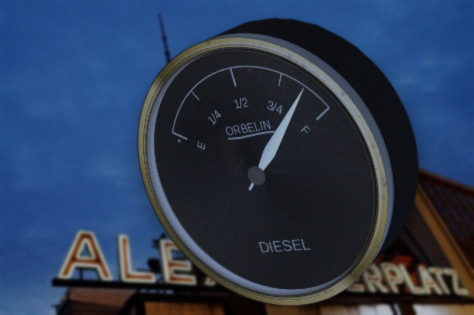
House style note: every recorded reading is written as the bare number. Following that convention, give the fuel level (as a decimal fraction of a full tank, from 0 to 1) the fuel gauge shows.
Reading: 0.875
